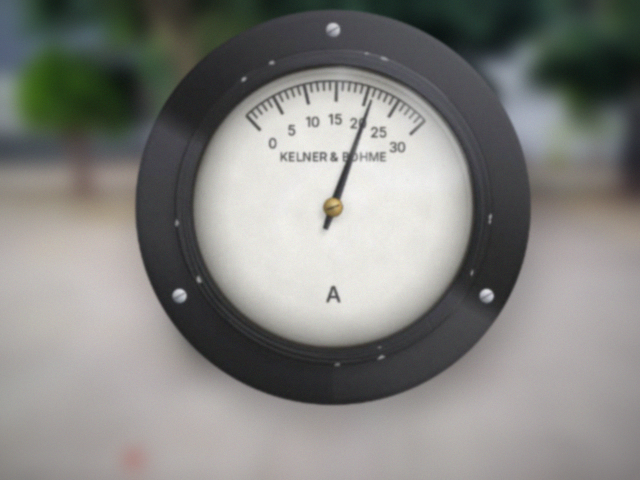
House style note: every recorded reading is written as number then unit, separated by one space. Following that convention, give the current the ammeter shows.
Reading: 21 A
